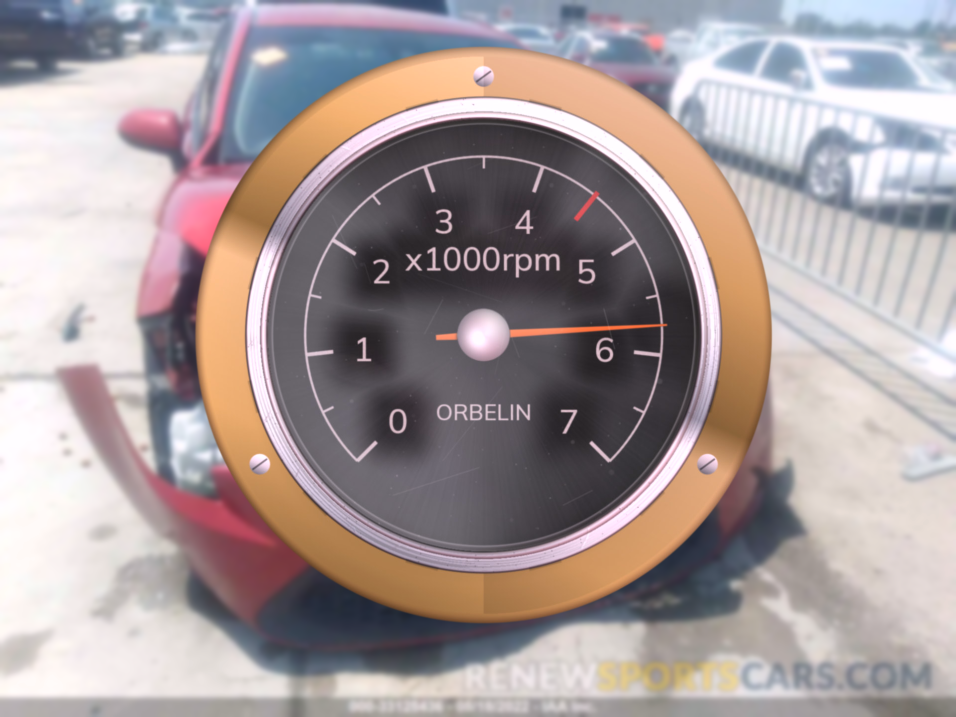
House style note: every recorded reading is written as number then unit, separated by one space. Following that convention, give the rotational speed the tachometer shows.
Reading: 5750 rpm
